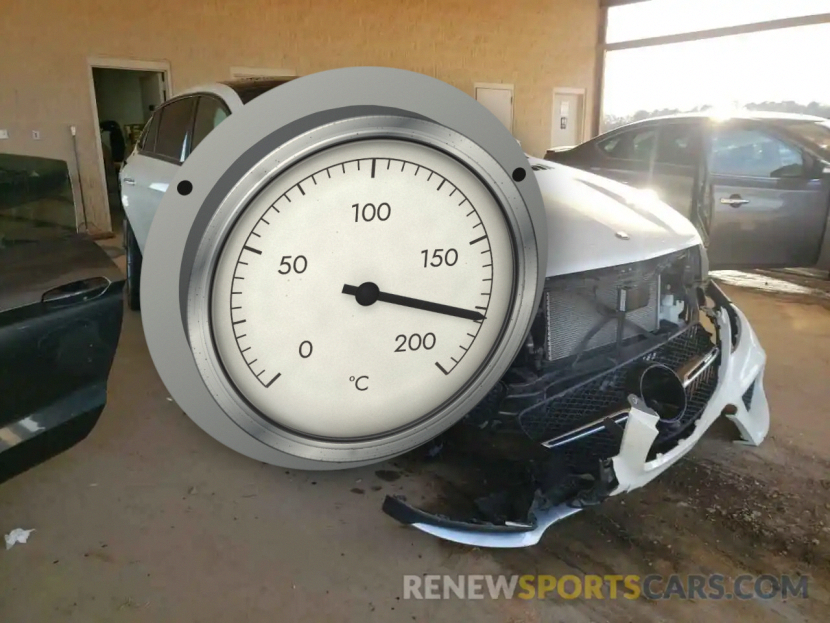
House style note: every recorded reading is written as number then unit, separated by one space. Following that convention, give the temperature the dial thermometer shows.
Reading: 177.5 °C
